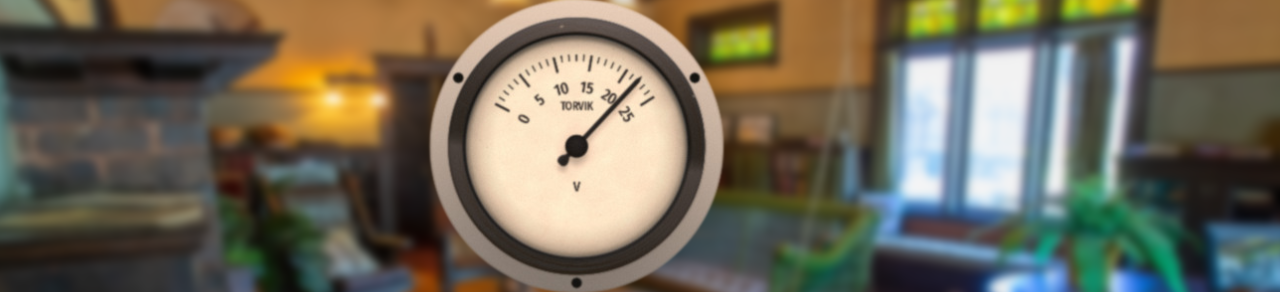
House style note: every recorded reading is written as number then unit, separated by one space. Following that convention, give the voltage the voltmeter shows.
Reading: 22 V
